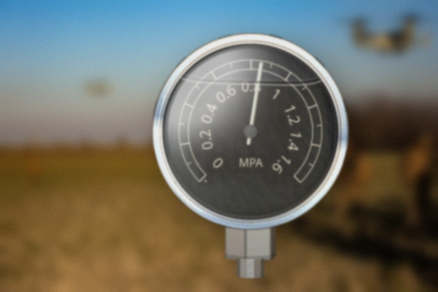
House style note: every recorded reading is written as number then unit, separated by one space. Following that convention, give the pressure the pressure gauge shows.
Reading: 0.85 MPa
